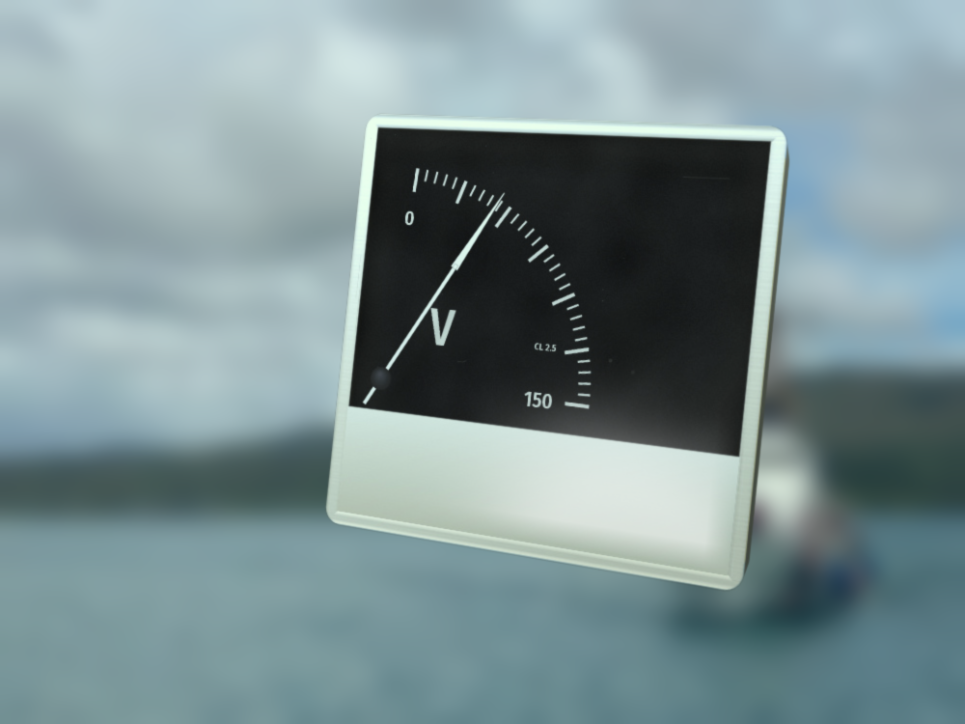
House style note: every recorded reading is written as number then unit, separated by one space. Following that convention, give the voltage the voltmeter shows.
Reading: 45 V
